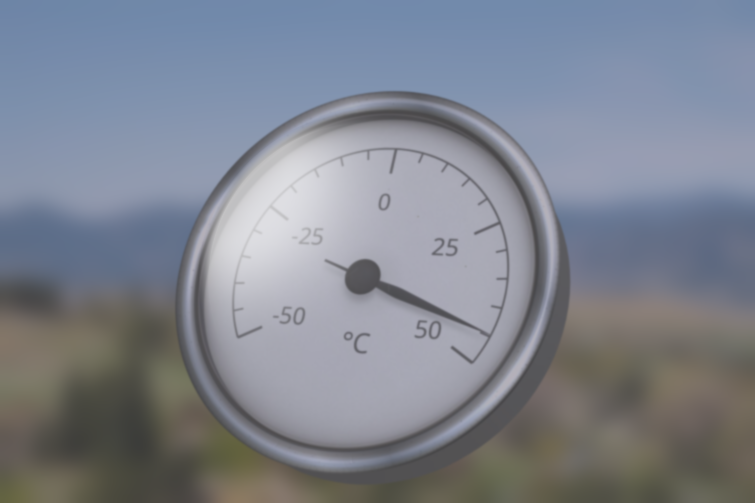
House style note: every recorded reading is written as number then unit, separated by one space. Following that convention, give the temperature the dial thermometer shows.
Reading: 45 °C
